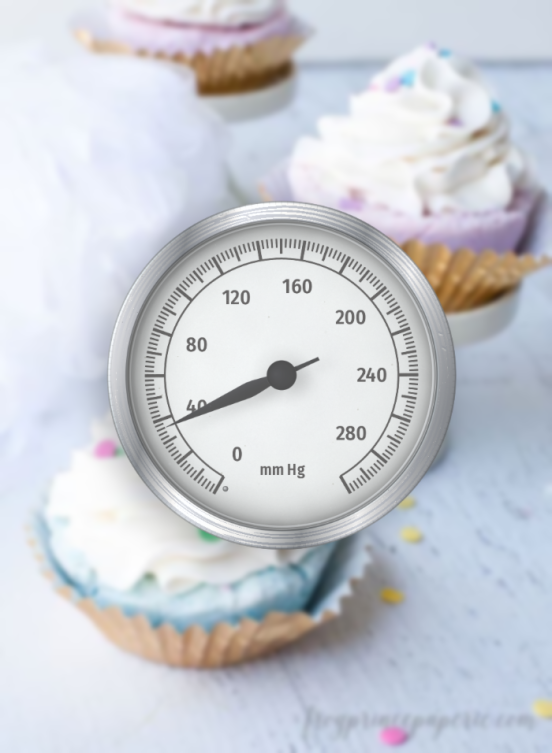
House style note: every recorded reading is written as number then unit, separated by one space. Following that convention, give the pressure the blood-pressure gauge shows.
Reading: 36 mmHg
